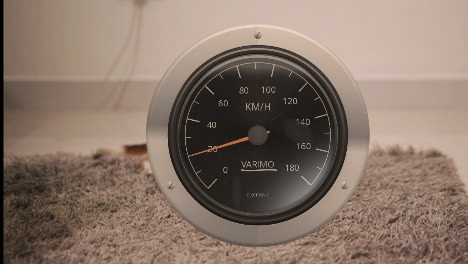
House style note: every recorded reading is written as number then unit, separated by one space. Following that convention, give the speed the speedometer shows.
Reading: 20 km/h
